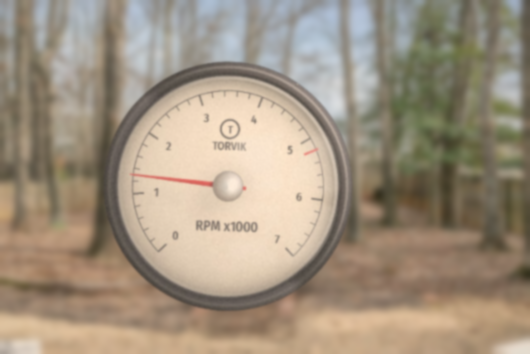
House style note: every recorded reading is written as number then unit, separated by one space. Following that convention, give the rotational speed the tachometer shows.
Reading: 1300 rpm
